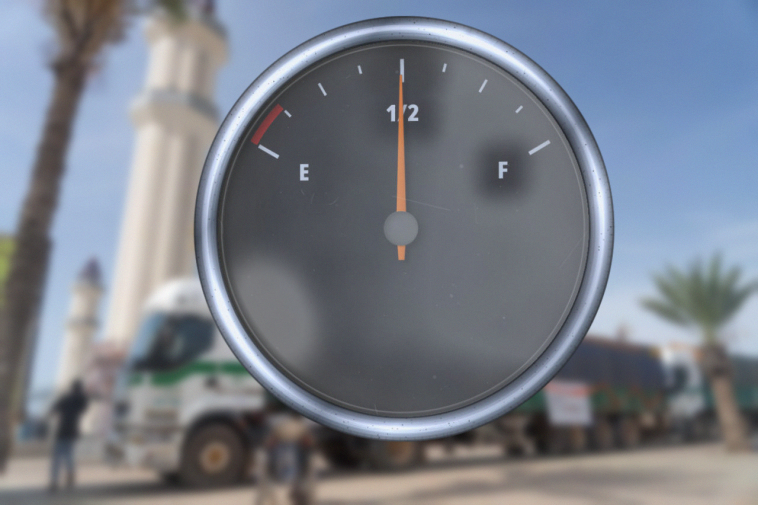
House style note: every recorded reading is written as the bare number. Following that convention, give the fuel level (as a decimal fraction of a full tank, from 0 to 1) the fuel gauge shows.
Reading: 0.5
